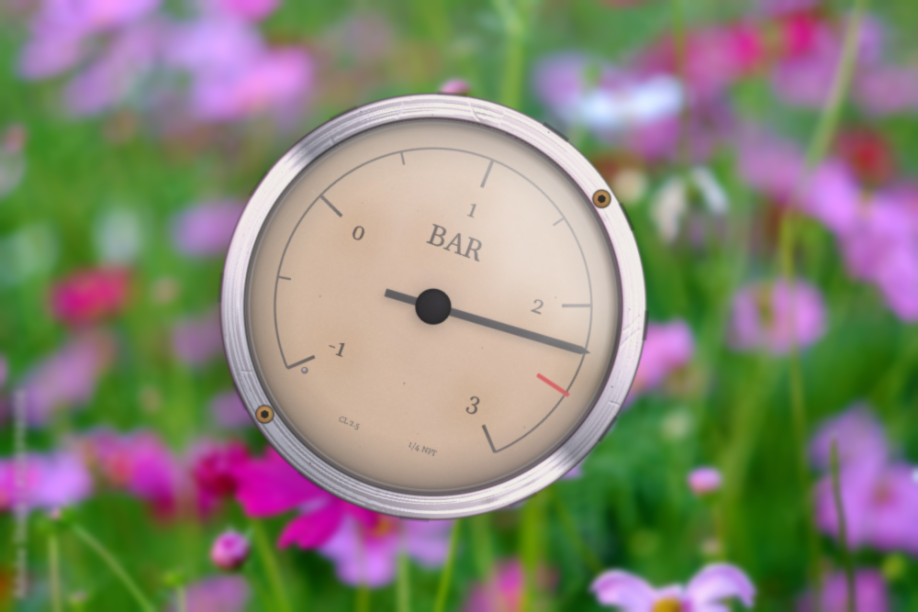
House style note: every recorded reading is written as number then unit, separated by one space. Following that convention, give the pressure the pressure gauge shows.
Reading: 2.25 bar
